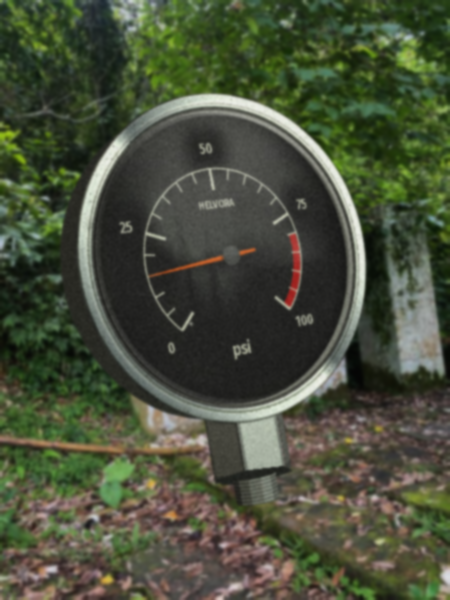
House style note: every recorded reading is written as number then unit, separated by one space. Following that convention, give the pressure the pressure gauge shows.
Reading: 15 psi
